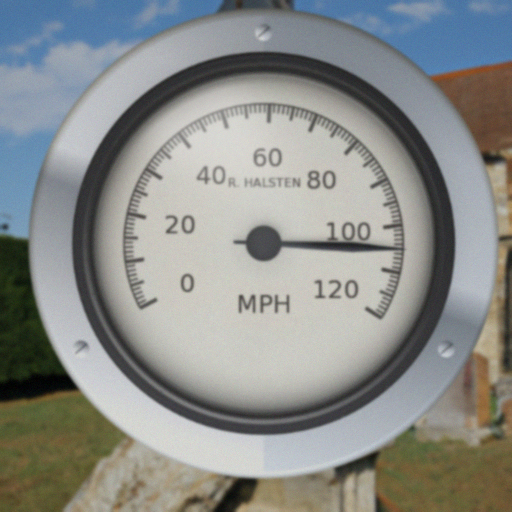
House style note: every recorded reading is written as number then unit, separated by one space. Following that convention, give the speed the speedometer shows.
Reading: 105 mph
